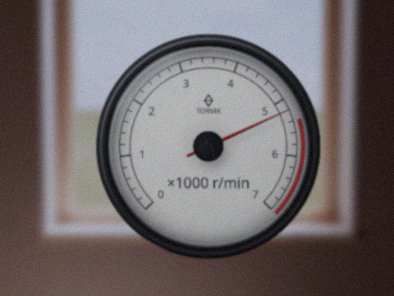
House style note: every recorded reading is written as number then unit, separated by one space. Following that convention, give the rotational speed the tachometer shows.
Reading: 5200 rpm
